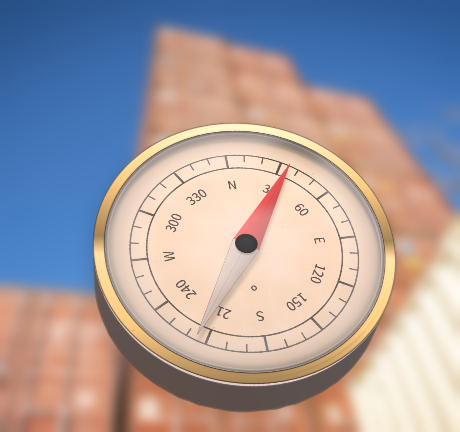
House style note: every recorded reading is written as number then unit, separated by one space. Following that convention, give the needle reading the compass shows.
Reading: 35 °
